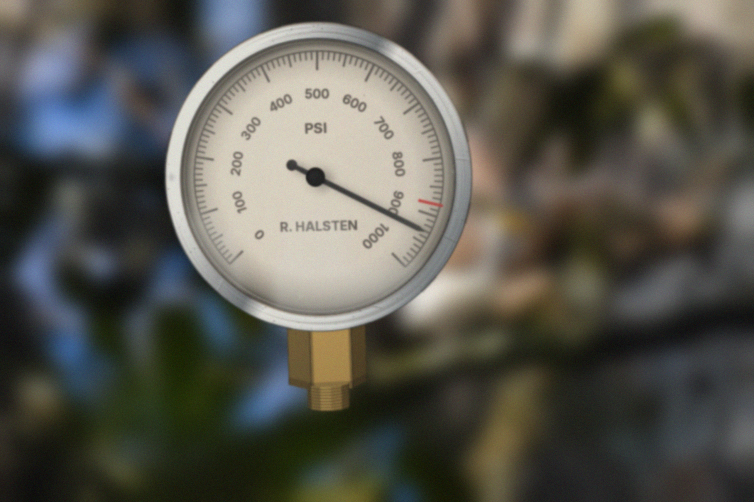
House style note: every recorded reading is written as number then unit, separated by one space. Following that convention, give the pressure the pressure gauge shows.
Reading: 930 psi
